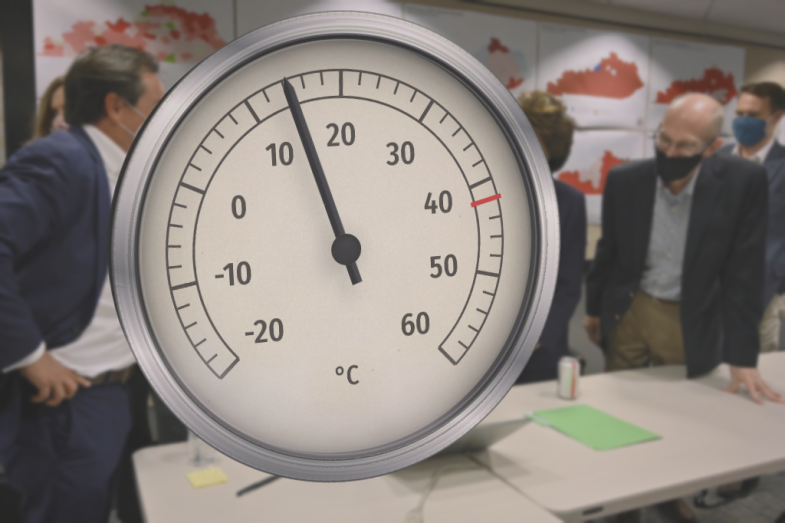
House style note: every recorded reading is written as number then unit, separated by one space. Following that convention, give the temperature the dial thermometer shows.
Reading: 14 °C
